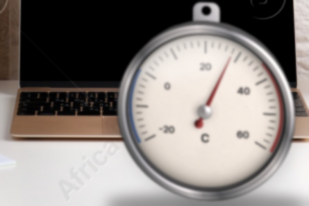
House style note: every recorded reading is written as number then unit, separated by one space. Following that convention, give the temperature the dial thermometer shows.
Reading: 28 °C
